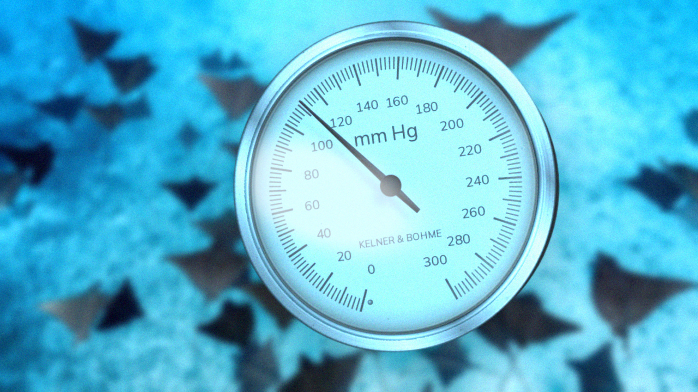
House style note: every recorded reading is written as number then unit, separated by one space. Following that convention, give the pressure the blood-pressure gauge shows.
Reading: 112 mmHg
